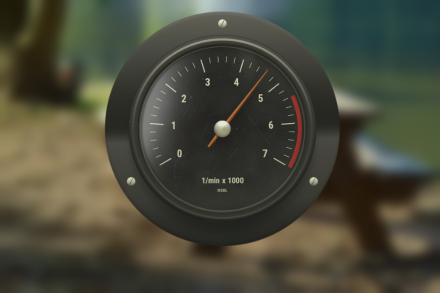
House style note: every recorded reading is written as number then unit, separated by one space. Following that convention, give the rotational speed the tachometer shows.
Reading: 4600 rpm
